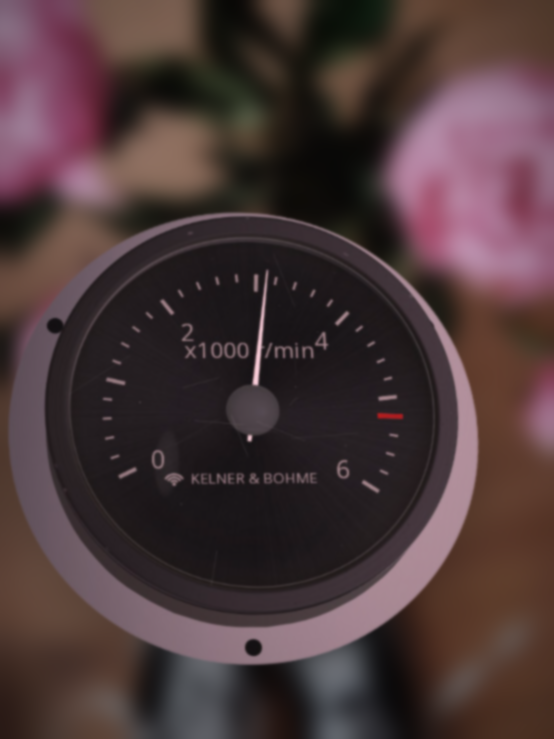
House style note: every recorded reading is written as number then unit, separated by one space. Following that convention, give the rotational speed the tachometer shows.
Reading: 3100 rpm
